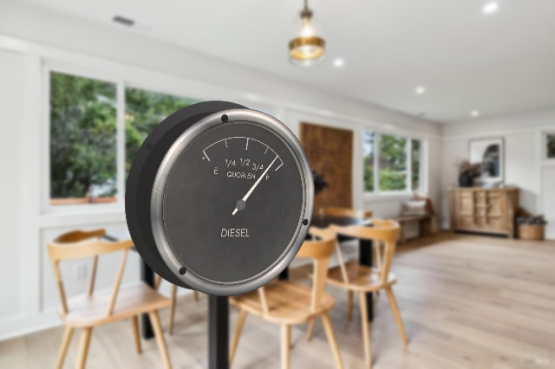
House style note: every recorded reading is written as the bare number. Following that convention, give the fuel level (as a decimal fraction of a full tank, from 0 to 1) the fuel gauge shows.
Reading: 0.875
